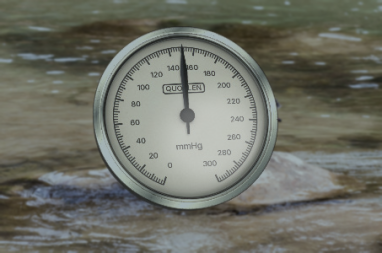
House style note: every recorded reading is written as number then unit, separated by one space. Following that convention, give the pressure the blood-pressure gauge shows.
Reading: 150 mmHg
